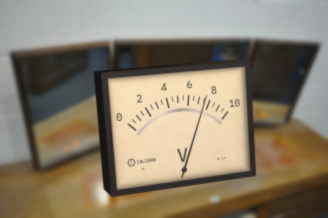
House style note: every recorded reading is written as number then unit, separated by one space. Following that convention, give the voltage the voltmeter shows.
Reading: 7.5 V
